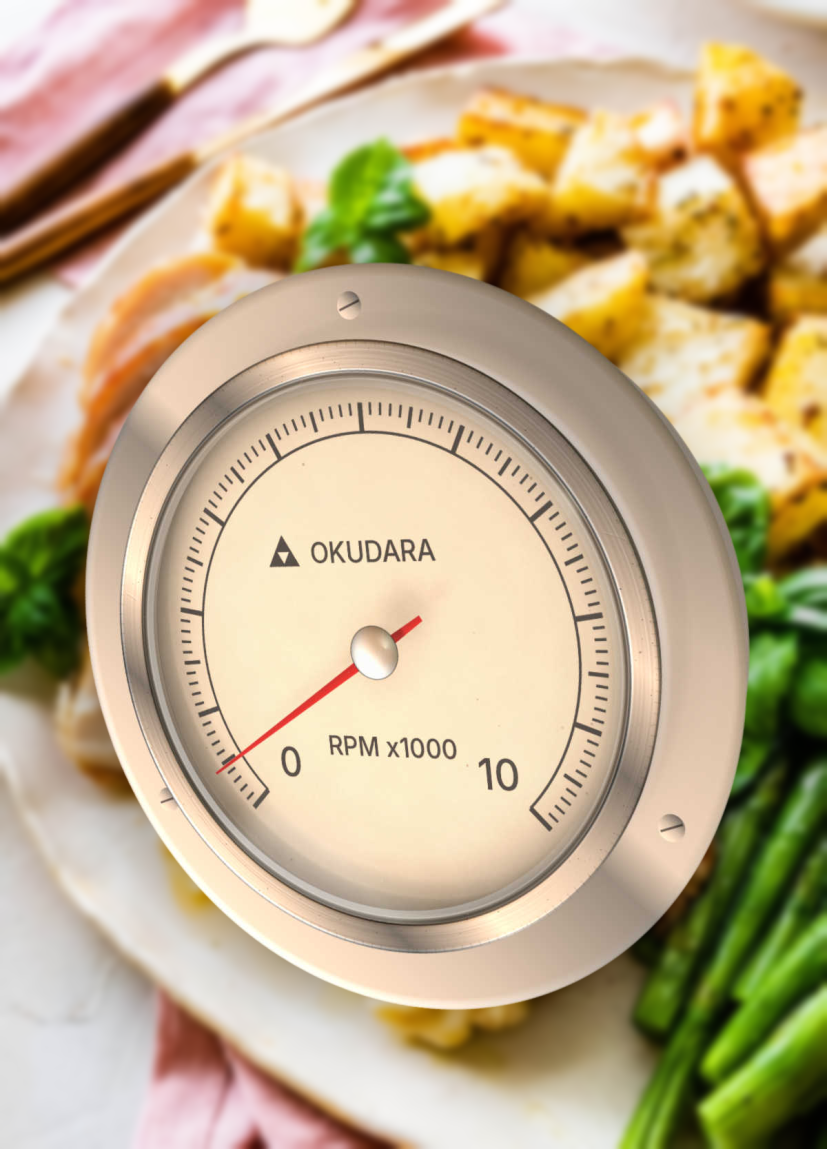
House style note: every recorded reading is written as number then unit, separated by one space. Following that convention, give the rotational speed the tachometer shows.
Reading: 450 rpm
